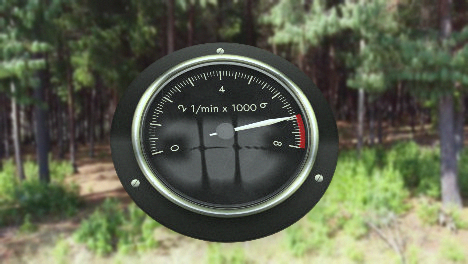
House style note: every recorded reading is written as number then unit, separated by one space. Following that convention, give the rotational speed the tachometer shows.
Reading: 7000 rpm
